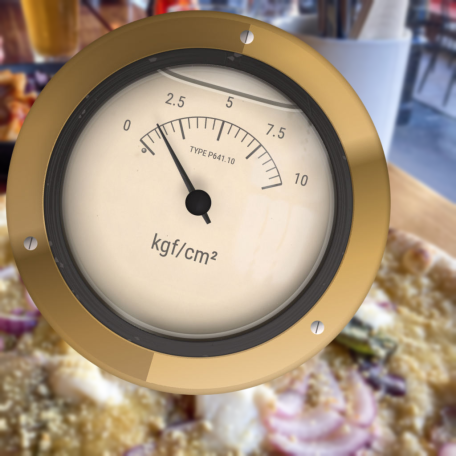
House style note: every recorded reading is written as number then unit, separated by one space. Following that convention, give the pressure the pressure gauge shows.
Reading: 1.25 kg/cm²
